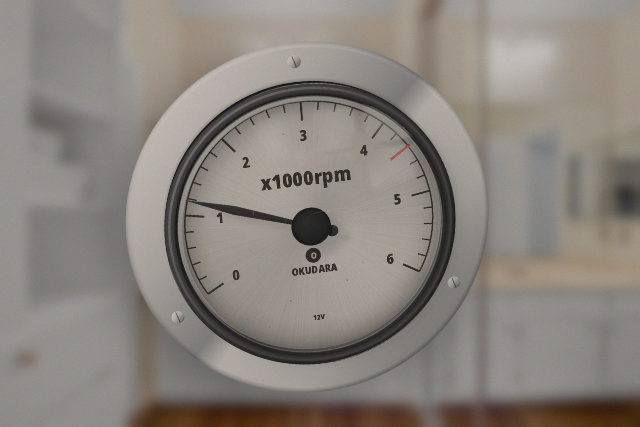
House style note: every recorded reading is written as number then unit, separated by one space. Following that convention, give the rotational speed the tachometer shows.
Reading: 1200 rpm
